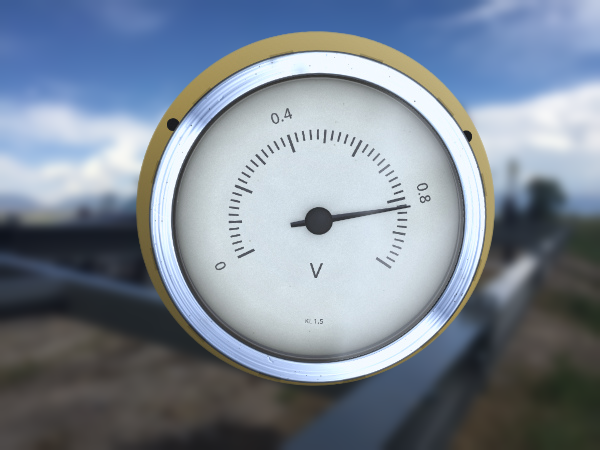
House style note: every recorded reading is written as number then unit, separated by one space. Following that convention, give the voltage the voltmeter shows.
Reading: 0.82 V
